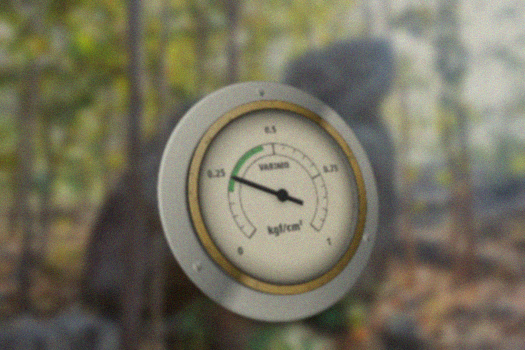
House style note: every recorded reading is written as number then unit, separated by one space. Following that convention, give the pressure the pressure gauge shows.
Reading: 0.25 kg/cm²
